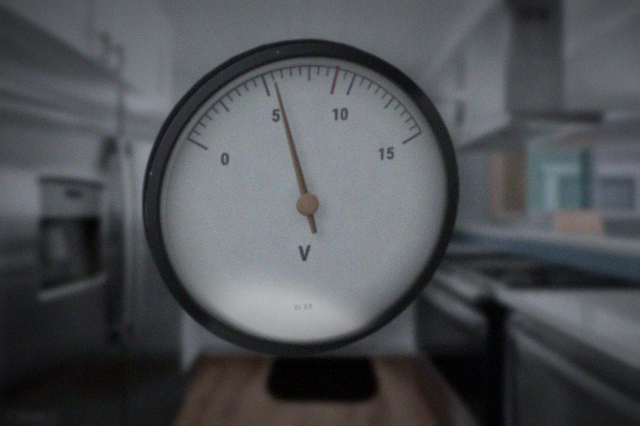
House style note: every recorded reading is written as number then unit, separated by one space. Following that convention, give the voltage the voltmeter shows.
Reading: 5.5 V
